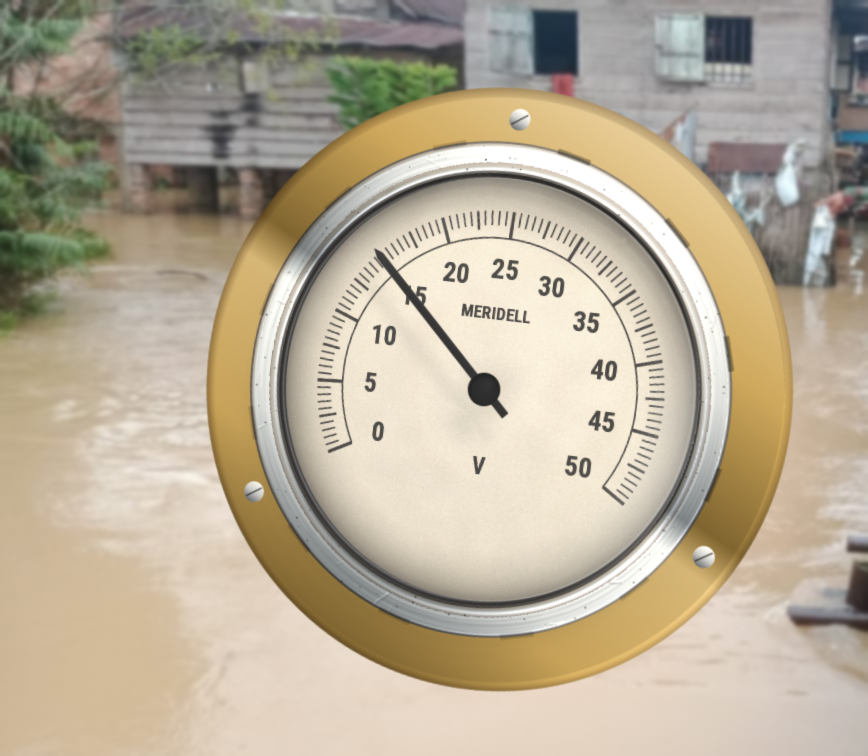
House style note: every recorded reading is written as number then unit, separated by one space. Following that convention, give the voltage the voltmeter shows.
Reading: 15 V
